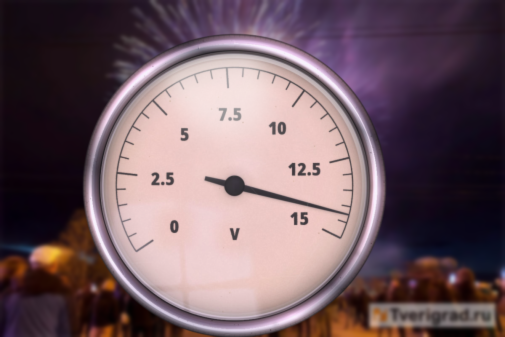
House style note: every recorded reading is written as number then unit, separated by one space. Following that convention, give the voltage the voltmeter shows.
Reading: 14.25 V
